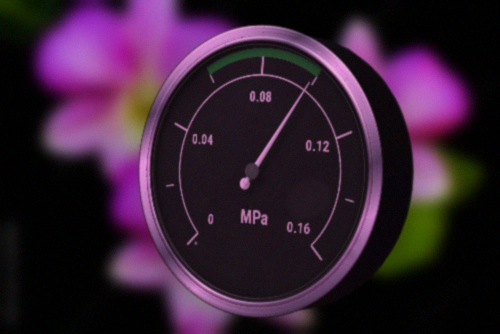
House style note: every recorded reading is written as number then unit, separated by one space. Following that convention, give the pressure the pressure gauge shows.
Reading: 0.1 MPa
